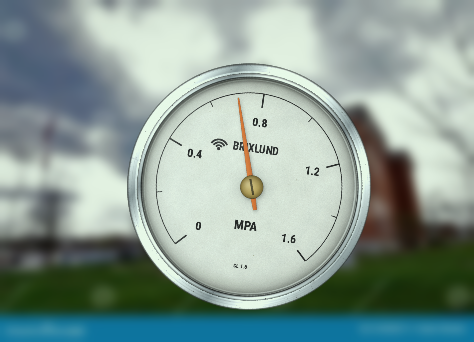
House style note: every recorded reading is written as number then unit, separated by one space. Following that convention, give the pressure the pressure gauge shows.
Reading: 0.7 MPa
